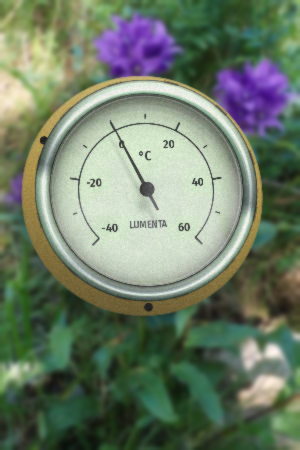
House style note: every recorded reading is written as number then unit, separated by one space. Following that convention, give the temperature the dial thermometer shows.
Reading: 0 °C
